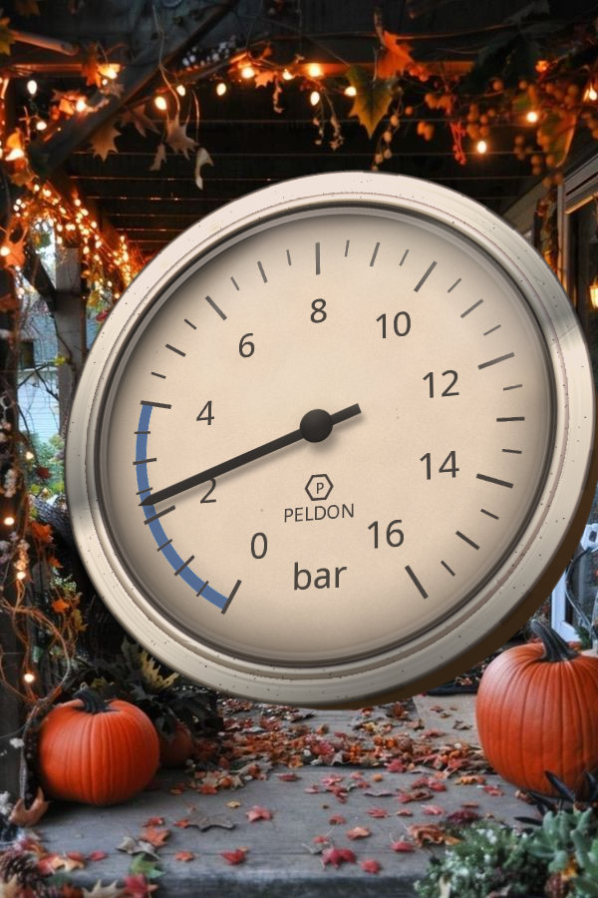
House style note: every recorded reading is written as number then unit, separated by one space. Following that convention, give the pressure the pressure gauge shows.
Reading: 2.25 bar
